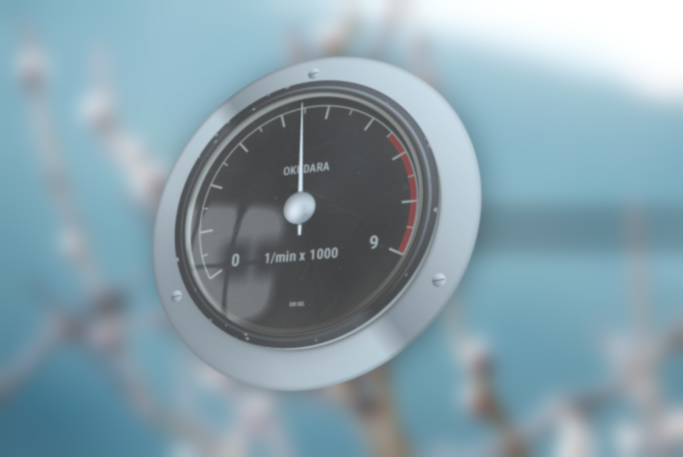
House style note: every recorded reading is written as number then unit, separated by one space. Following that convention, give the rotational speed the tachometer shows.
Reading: 4500 rpm
